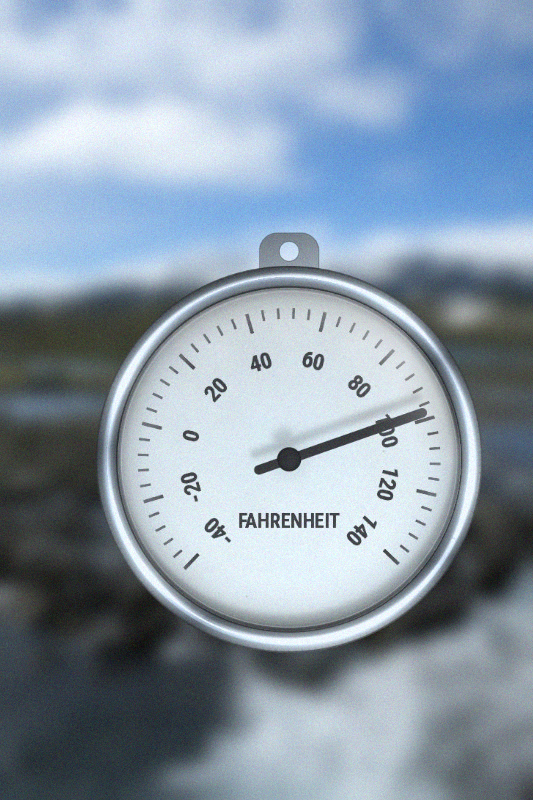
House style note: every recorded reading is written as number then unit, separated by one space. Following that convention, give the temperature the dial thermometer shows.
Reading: 98 °F
